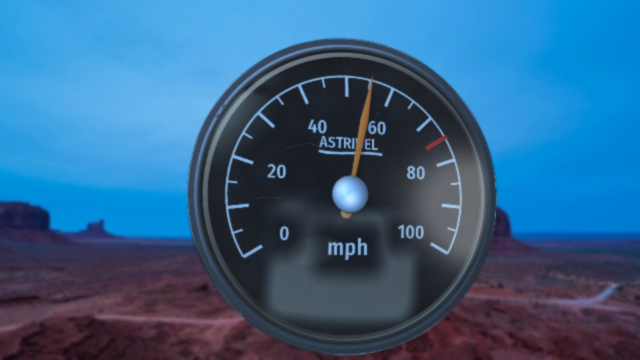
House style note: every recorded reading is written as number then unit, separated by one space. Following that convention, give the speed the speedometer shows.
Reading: 55 mph
